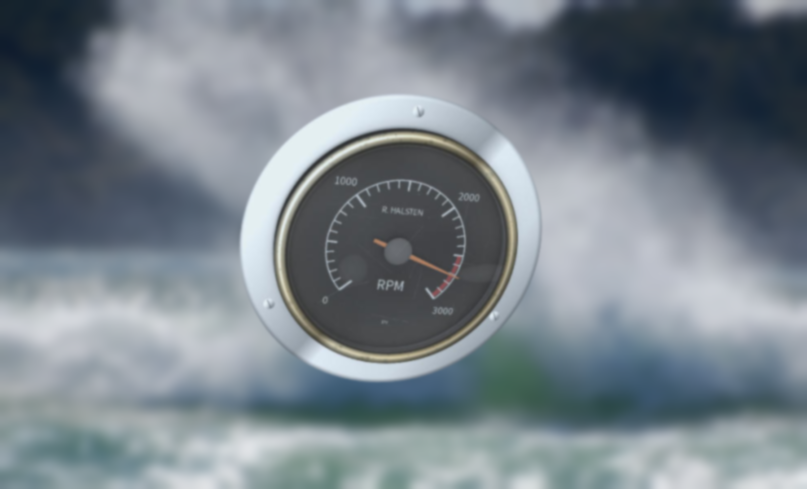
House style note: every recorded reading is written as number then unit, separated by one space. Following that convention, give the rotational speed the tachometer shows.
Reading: 2700 rpm
